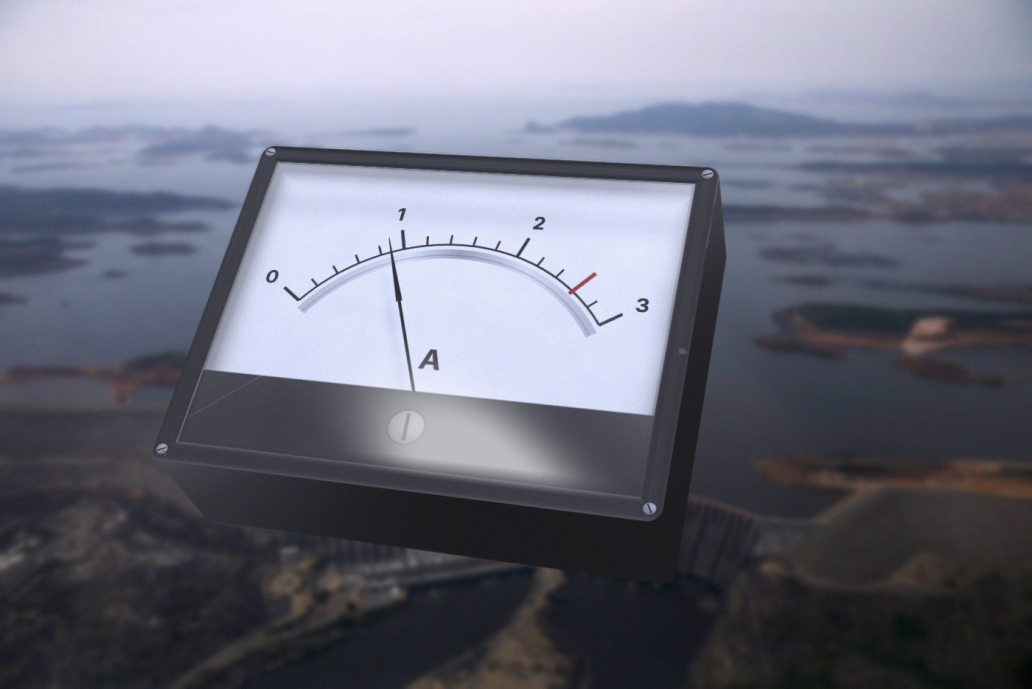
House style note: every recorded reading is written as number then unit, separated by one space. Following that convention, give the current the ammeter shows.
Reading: 0.9 A
